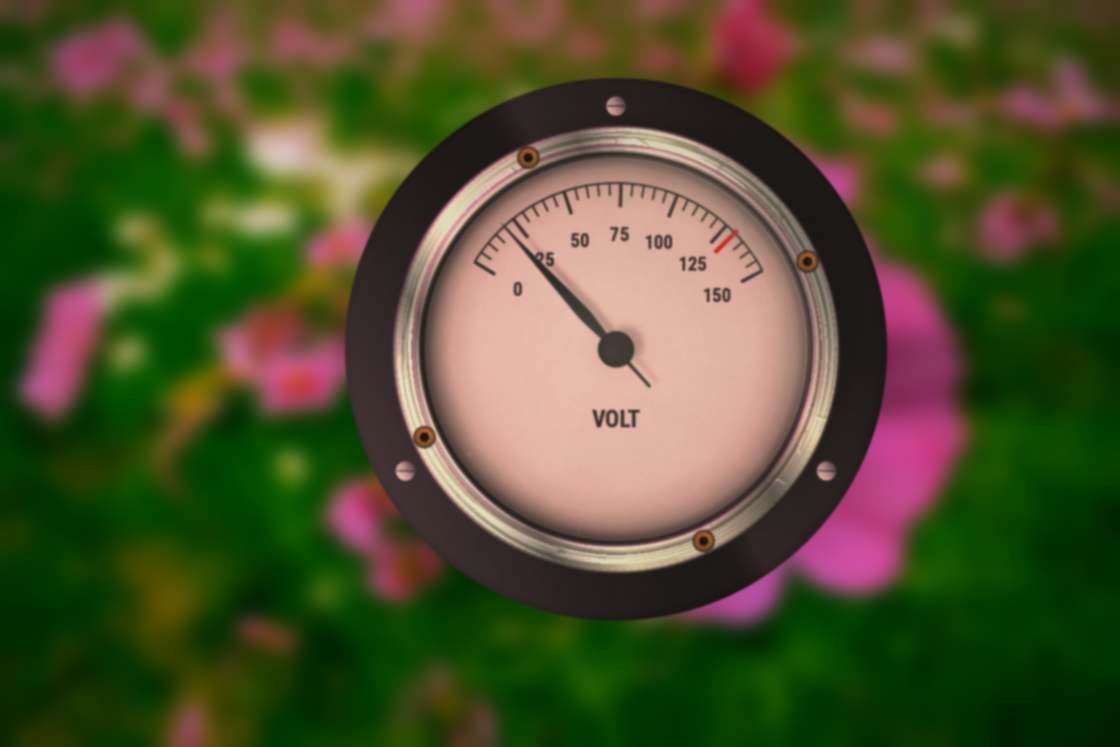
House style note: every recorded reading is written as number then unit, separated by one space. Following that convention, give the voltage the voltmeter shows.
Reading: 20 V
